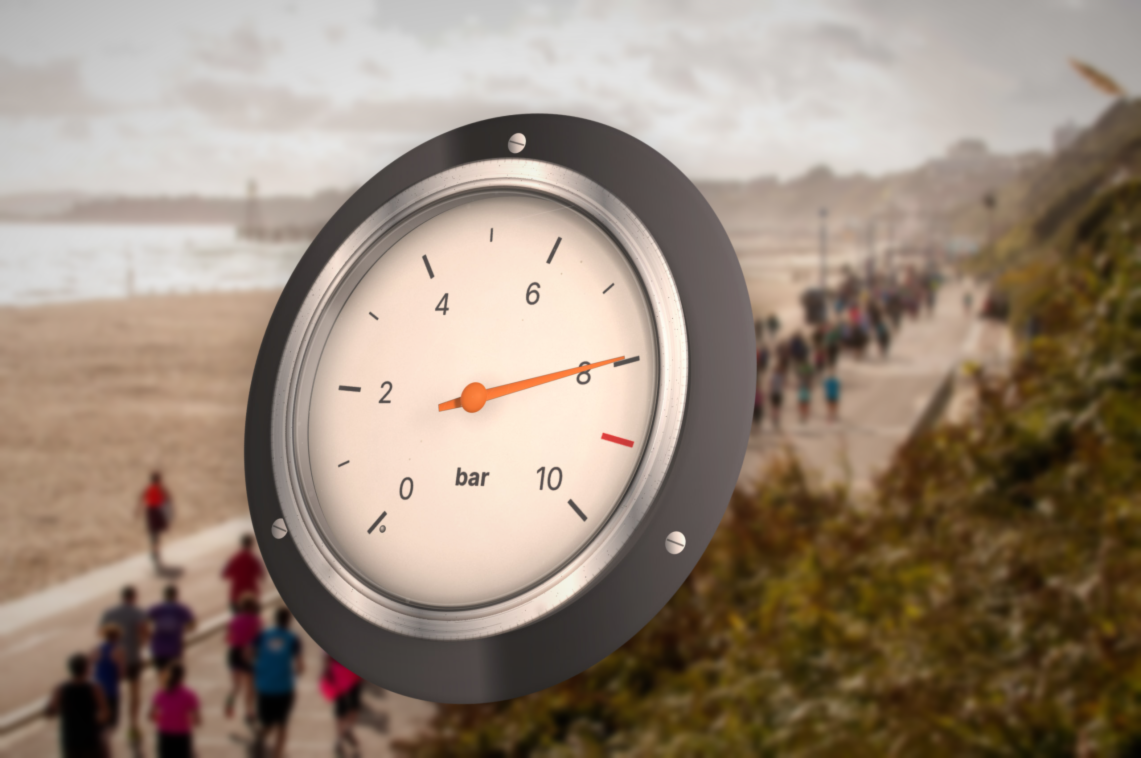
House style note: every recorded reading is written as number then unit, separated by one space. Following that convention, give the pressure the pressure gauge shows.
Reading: 8 bar
